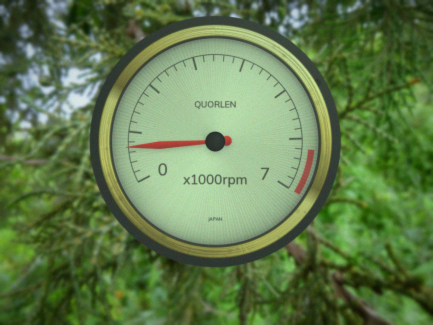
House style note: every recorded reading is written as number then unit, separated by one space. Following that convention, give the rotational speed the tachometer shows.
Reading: 700 rpm
